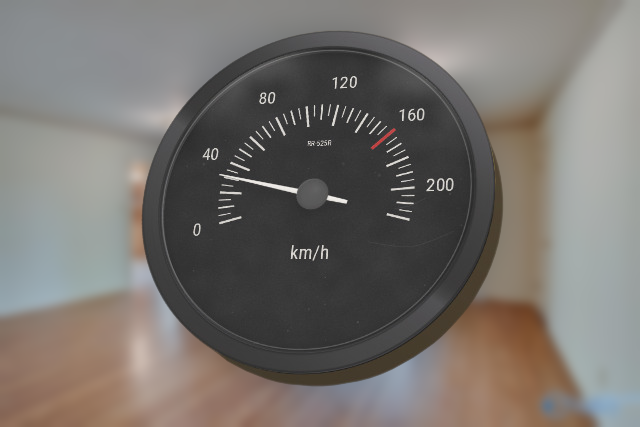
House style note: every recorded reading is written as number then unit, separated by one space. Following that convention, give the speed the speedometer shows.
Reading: 30 km/h
